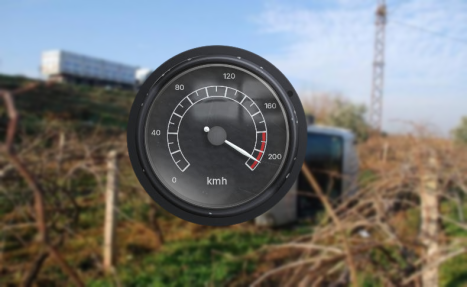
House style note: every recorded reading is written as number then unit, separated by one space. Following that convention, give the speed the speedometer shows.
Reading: 210 km/h
